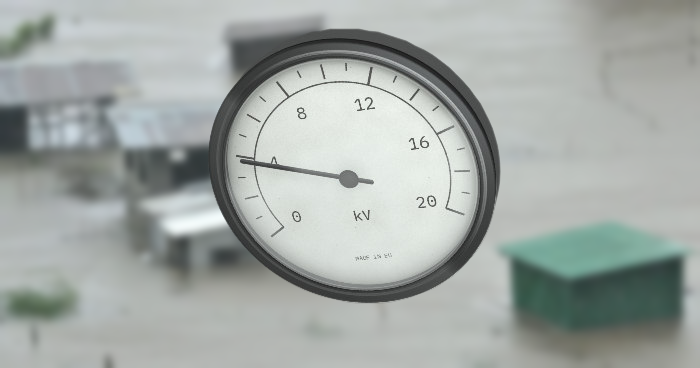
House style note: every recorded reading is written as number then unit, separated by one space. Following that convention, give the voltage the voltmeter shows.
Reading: 4 kV
